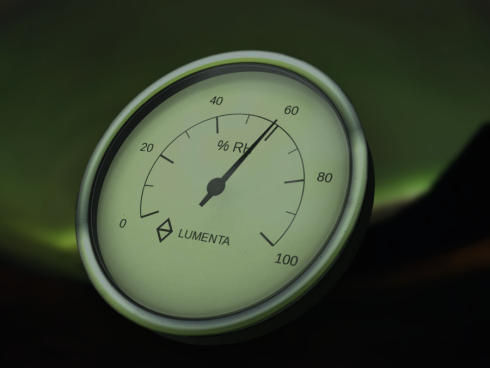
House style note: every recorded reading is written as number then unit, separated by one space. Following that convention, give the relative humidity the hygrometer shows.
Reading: 60 %
